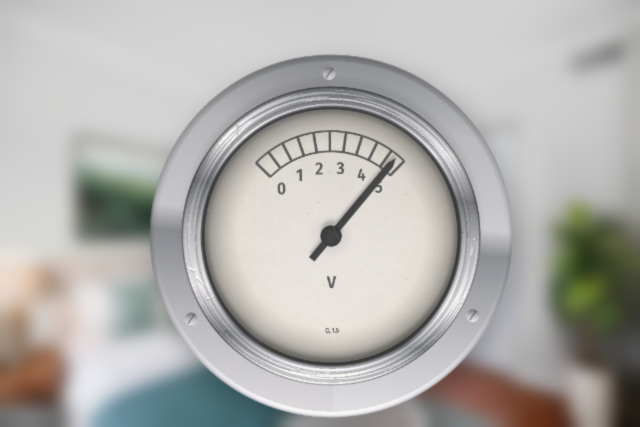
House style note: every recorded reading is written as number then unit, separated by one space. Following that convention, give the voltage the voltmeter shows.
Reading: 4.75 V
